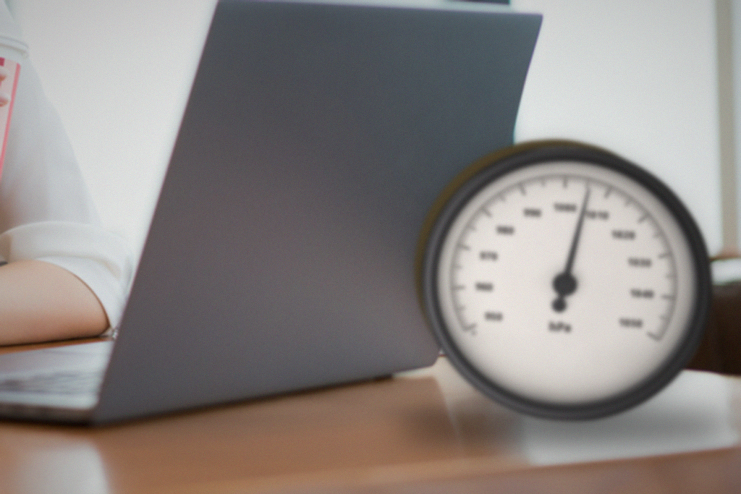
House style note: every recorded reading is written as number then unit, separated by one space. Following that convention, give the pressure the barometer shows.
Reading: 1005 hPa
